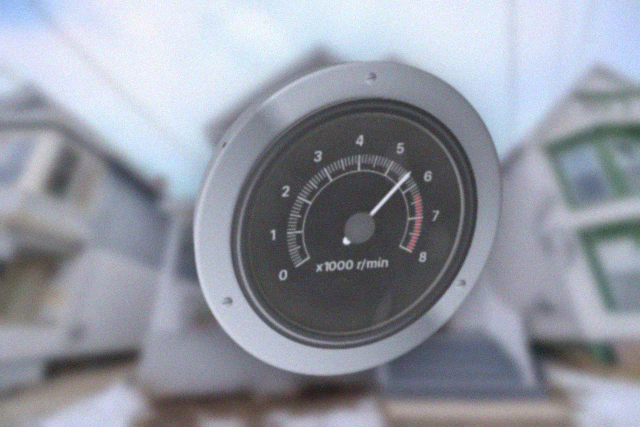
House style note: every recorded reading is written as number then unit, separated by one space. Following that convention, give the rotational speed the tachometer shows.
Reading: 5500 rpm
